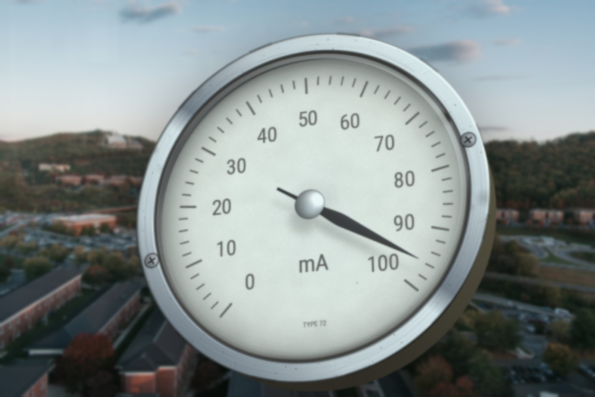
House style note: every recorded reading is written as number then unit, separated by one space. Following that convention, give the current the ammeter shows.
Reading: 96 mA
